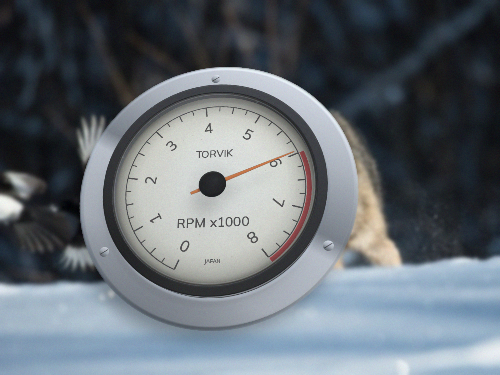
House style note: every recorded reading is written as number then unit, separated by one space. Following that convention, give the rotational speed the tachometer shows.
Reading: 6000 rpm
